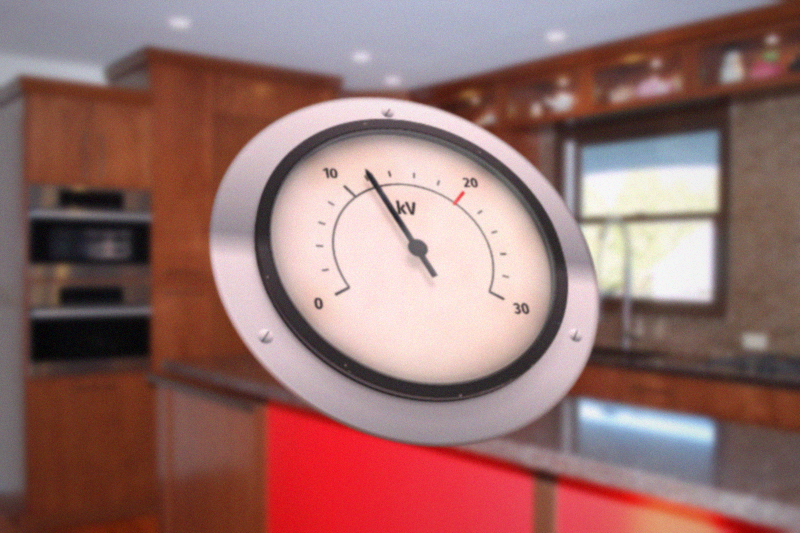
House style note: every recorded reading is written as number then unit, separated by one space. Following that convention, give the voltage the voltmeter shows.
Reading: 12 kV
